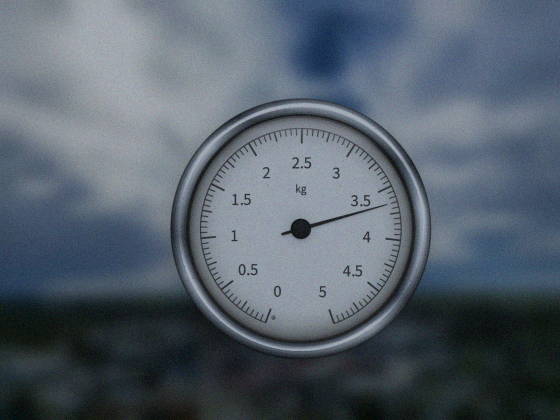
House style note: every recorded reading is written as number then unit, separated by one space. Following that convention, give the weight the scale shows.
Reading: 3.65 kg
